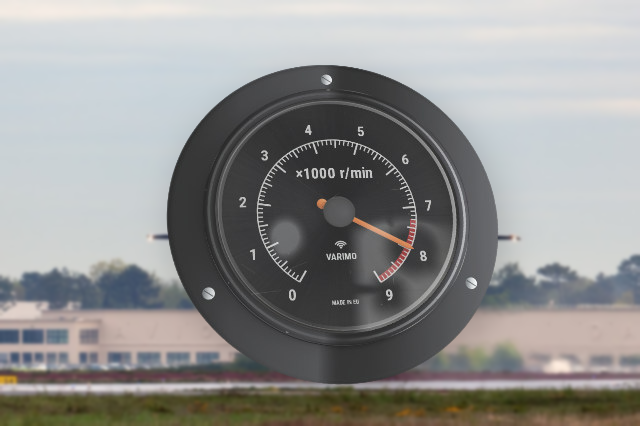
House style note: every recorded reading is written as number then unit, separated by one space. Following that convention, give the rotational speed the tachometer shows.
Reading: 8000 rpm
